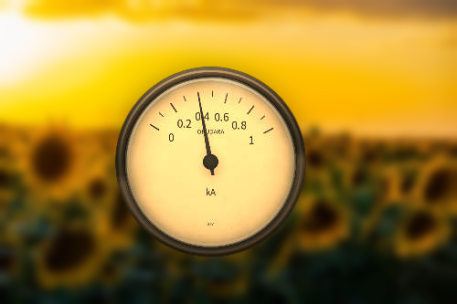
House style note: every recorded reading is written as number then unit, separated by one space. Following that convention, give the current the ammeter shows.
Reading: 0.4 kA
